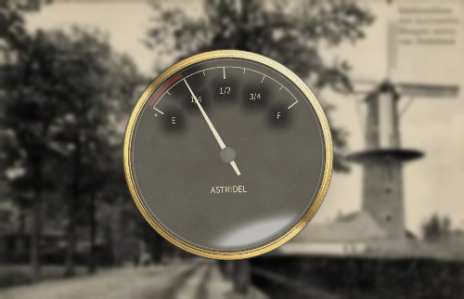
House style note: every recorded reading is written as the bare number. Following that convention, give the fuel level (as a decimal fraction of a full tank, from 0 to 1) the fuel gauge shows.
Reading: 0.25
